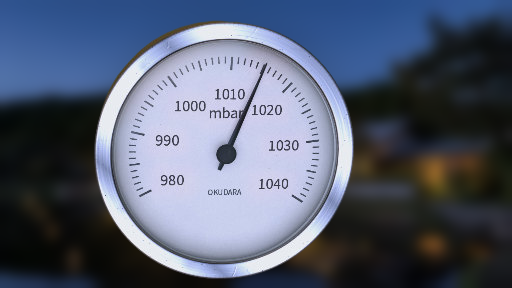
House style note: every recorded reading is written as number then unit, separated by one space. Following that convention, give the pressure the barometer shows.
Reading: 1015 mbar
